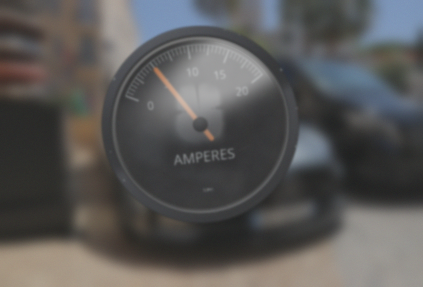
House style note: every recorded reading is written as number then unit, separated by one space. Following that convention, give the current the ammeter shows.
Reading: 5 A
